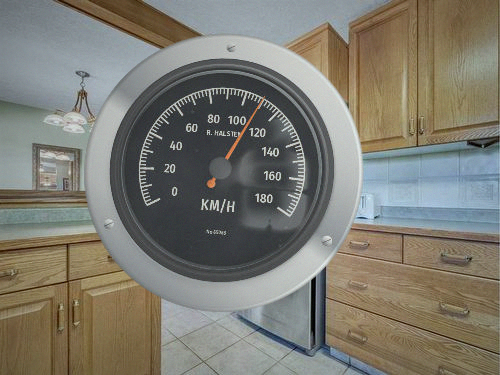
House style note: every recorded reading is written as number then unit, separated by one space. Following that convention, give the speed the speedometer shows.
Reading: 110 km/h
